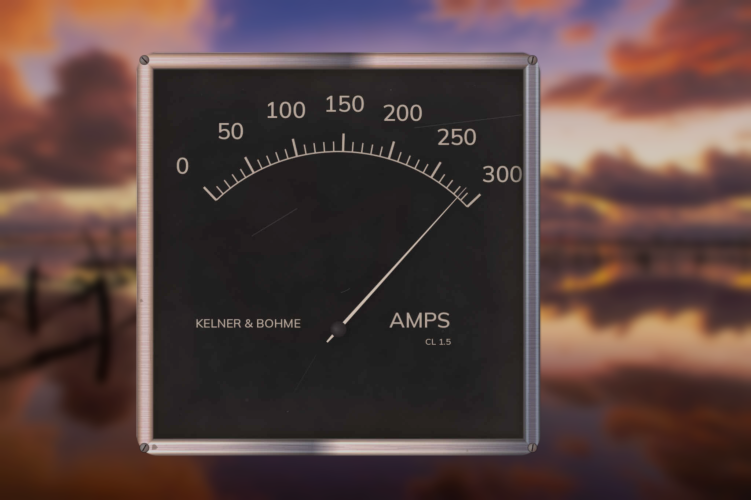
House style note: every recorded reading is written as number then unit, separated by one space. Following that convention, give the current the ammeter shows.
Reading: 285 A
